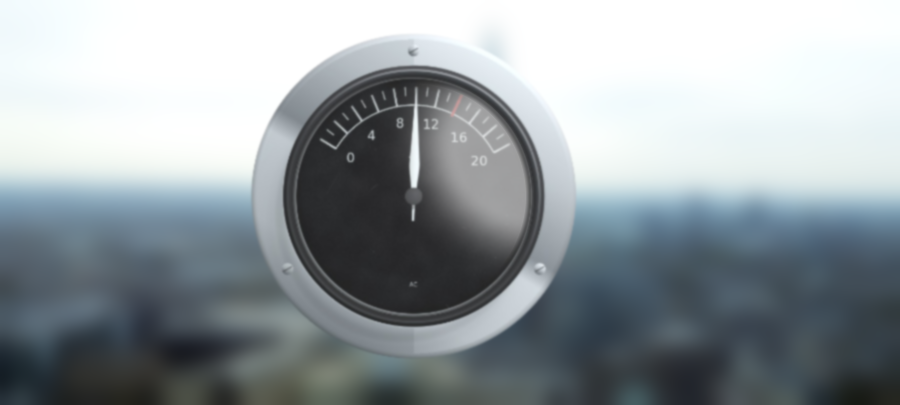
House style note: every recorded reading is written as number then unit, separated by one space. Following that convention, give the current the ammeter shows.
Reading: 10 A
